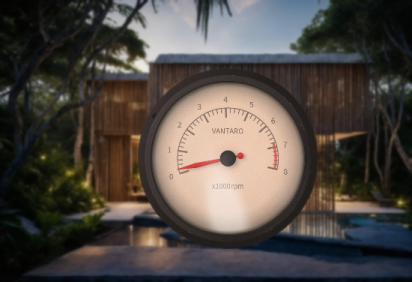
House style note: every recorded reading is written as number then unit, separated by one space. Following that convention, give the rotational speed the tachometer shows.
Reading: 200 rpm
